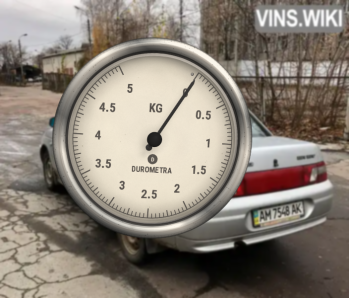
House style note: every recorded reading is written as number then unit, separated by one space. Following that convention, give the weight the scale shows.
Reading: 0 kg
